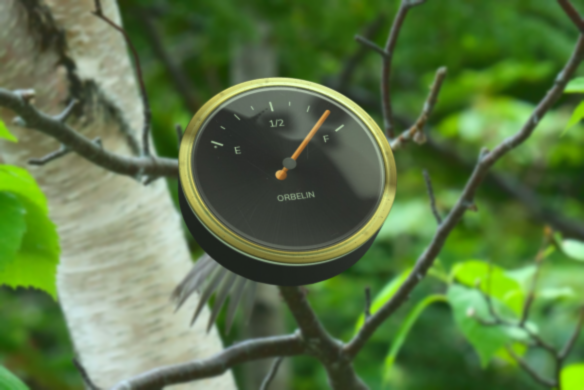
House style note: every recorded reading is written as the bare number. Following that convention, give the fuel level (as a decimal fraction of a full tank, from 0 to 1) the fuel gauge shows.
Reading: 0.875
